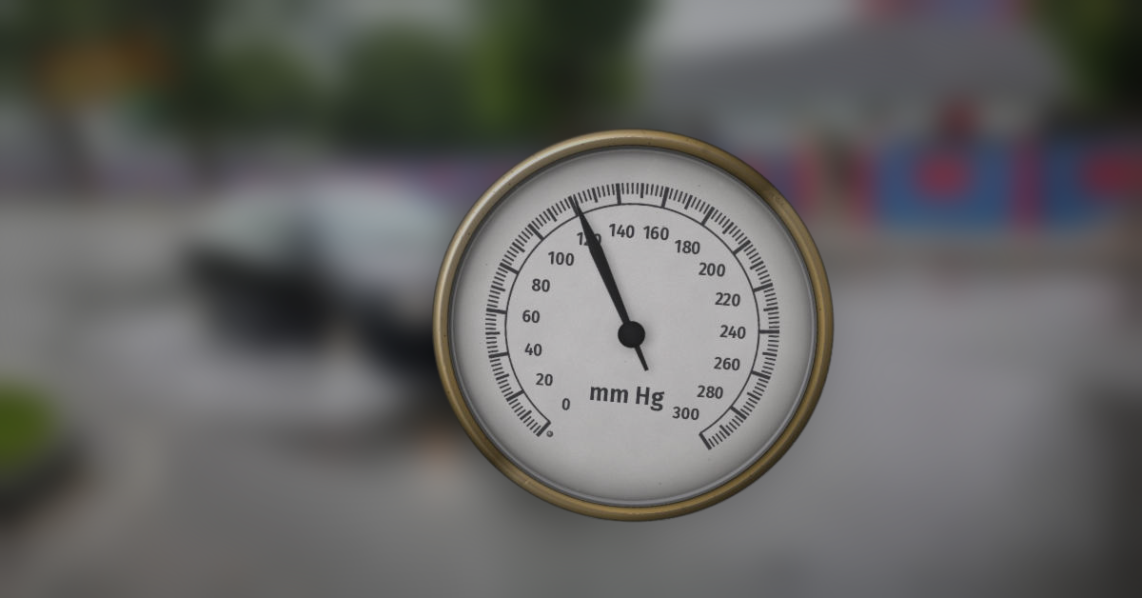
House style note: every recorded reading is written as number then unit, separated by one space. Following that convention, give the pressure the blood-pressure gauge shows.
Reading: 122 mmHg
